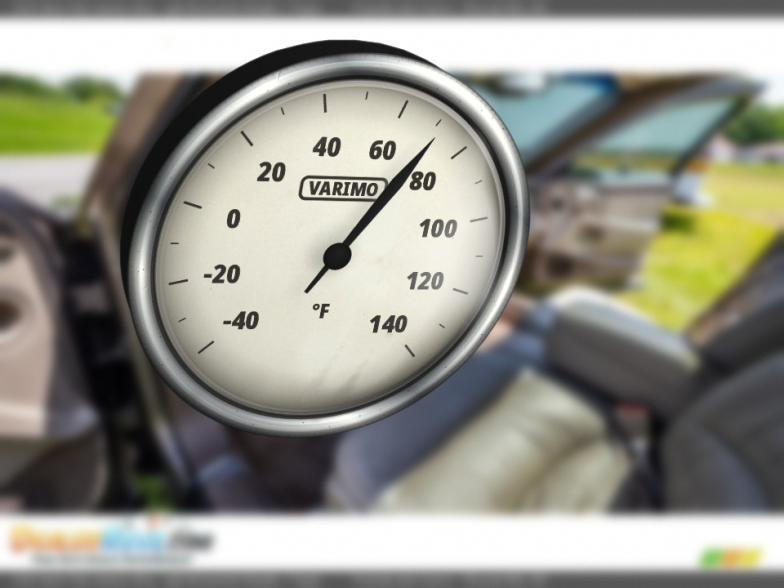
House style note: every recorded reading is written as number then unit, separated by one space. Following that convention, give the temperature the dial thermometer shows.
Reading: 70 °F
